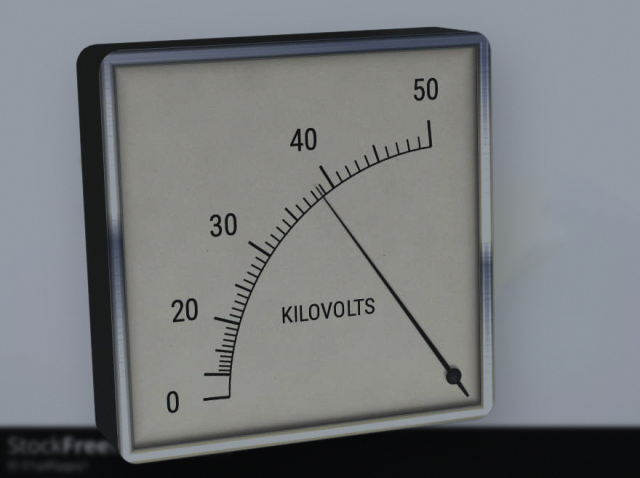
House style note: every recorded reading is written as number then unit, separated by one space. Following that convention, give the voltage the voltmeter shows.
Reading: 38.5 kV
